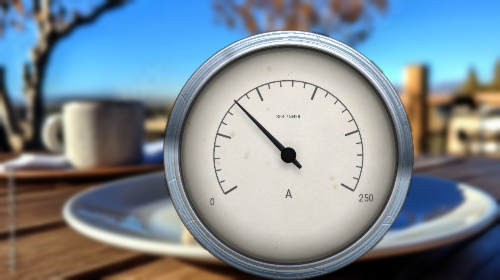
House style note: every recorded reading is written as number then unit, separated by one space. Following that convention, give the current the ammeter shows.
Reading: 80 A
